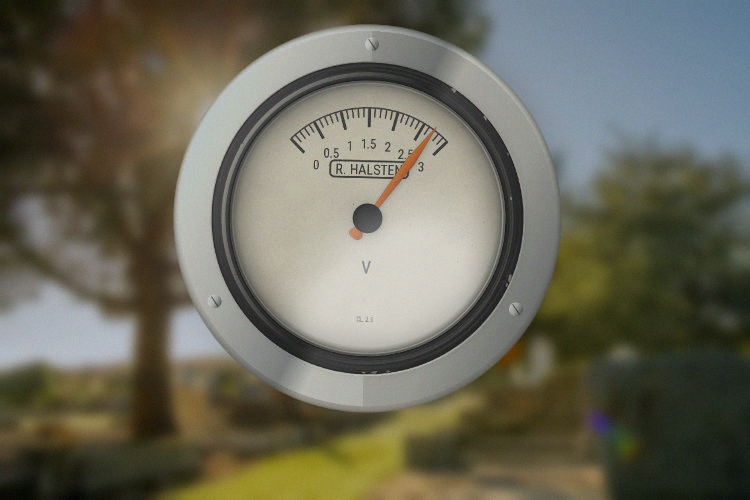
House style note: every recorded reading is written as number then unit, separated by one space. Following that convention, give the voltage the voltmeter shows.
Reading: 2.7 V
